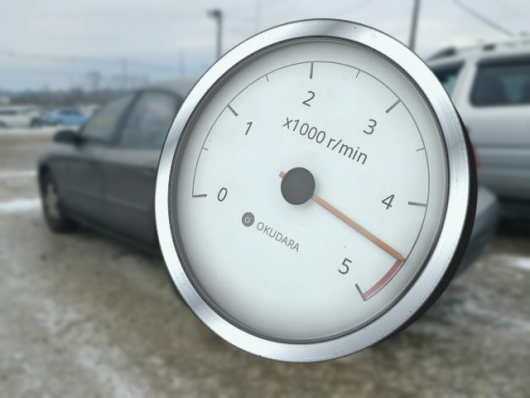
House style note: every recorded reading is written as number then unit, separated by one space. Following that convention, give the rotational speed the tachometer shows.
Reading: 4500 rpm
